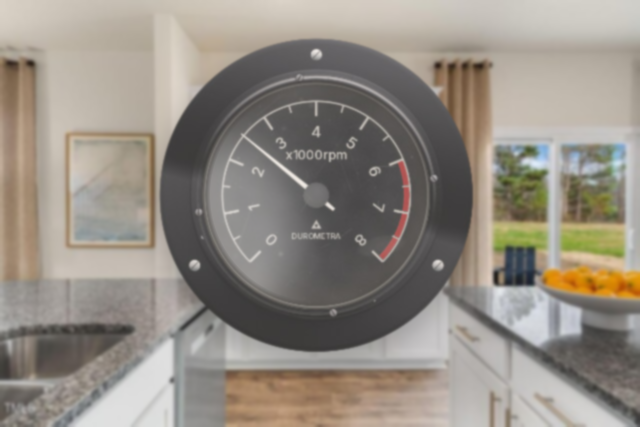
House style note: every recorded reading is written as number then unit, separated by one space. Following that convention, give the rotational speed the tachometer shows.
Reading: 2500 rpm
